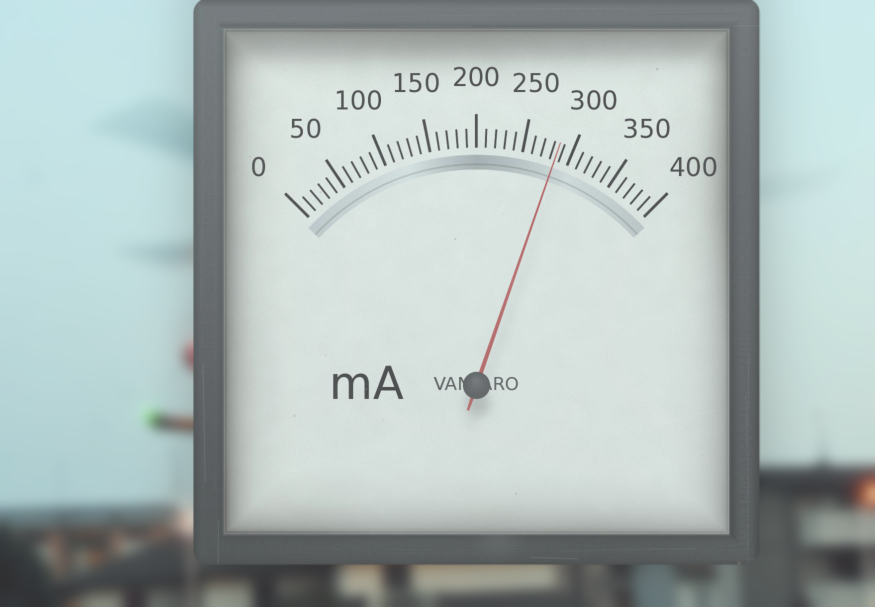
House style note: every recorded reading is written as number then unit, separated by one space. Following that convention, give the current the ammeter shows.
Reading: 285 mA
